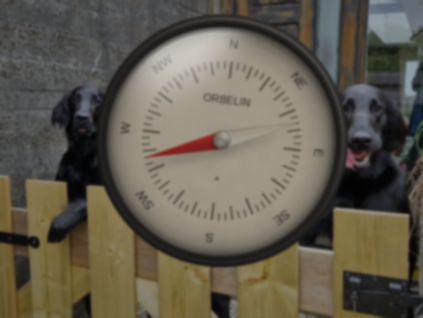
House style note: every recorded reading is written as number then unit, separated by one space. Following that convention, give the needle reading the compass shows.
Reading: 250 °
